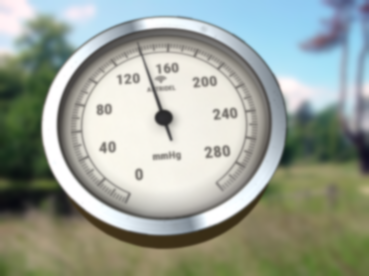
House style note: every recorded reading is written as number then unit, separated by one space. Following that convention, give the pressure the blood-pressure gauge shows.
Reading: 140 mmHg
